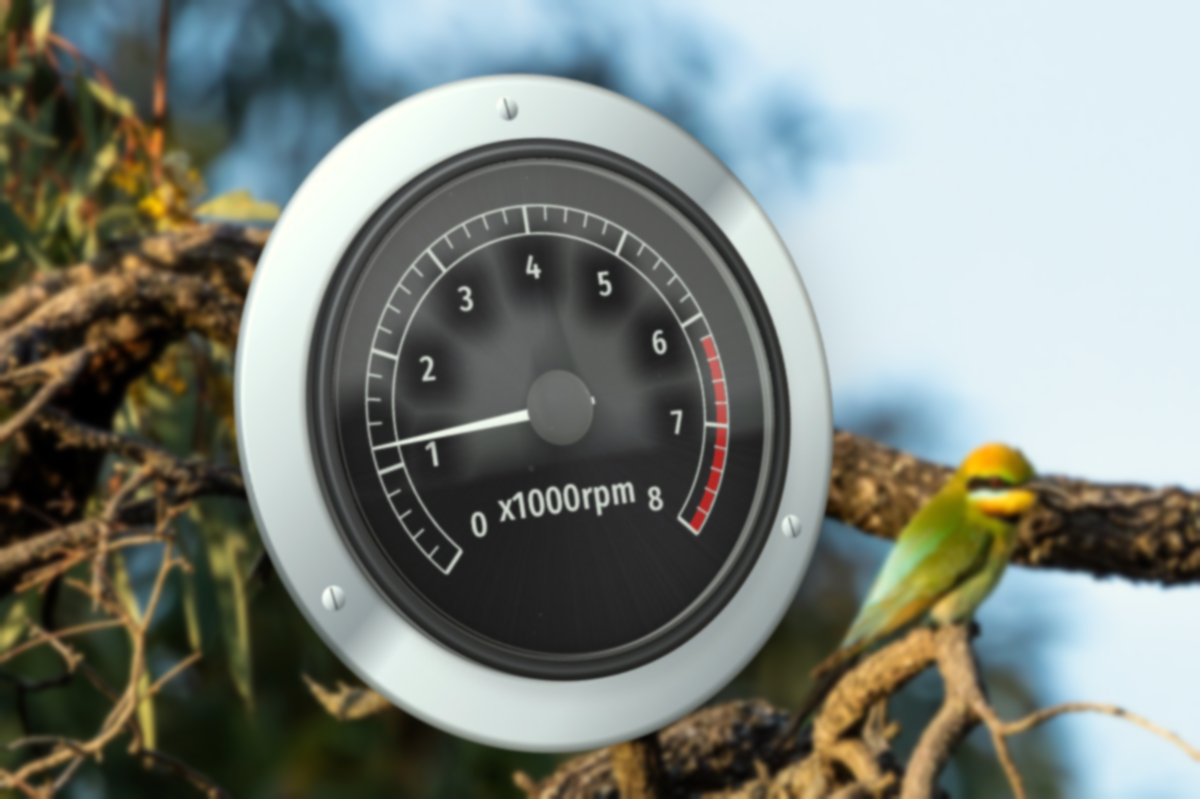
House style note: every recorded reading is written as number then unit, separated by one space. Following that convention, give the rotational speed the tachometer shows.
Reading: 1200 rpm
